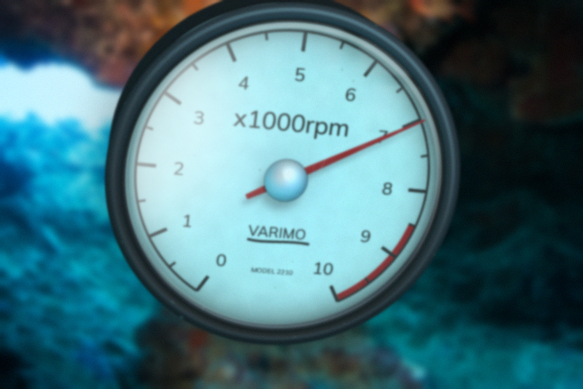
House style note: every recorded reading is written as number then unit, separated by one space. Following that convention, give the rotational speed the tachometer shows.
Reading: 7000 rpm
